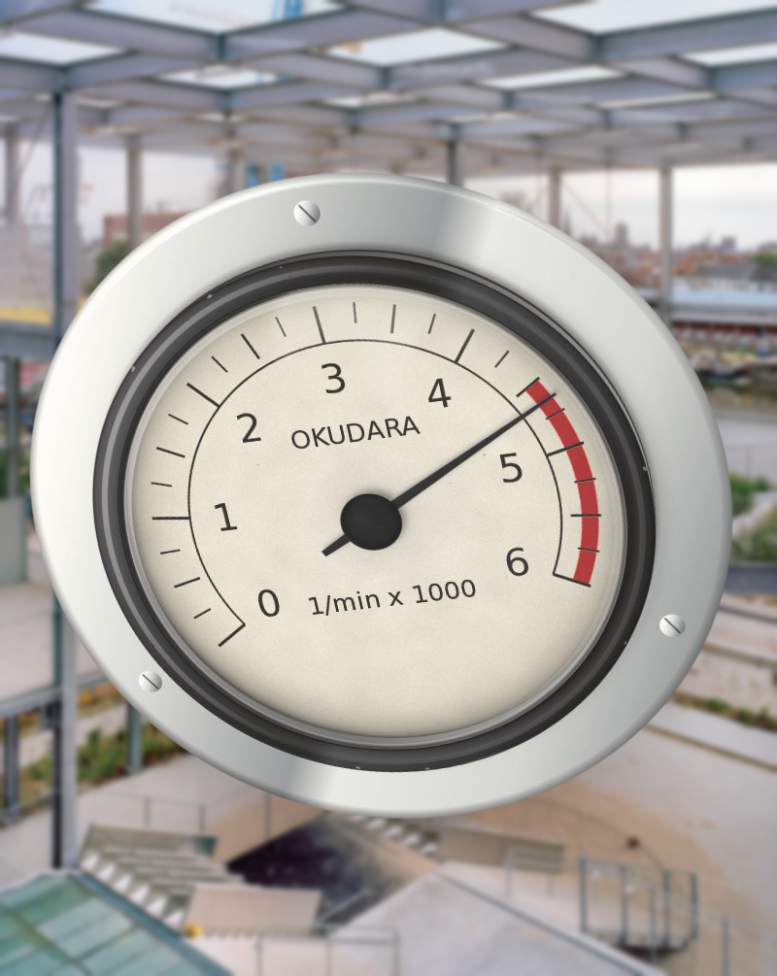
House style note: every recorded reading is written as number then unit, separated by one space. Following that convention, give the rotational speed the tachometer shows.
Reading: 4625 rpm
